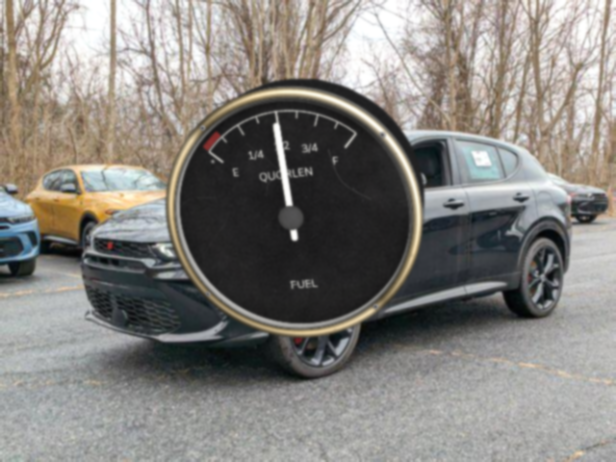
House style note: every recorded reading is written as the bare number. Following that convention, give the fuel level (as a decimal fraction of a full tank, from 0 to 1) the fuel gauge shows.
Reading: 0.5
